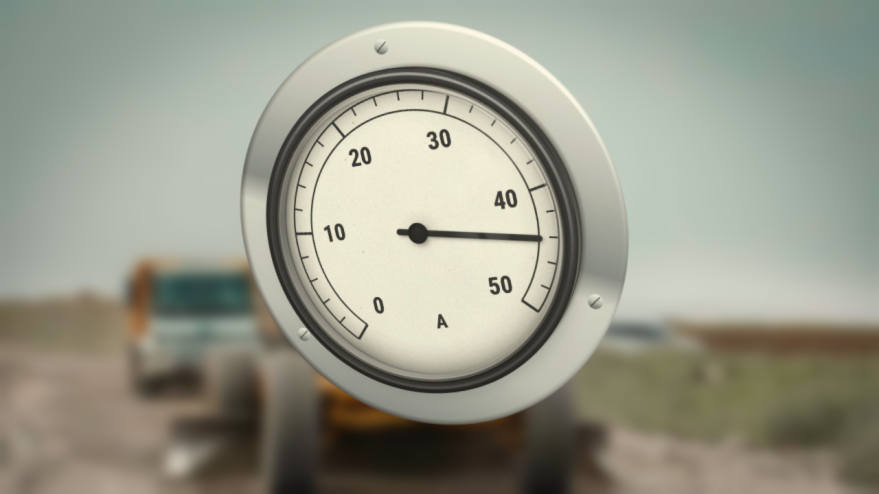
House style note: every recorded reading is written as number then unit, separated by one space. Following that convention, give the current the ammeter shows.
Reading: 44 A
